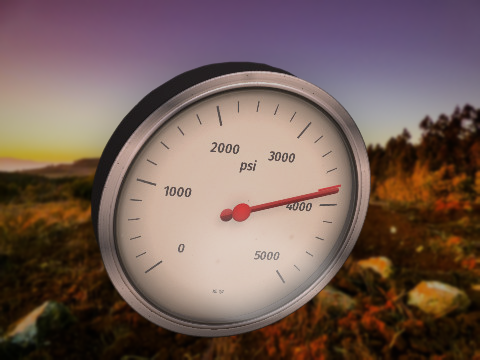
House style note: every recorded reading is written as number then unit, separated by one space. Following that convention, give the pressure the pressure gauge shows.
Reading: 3800 psi
